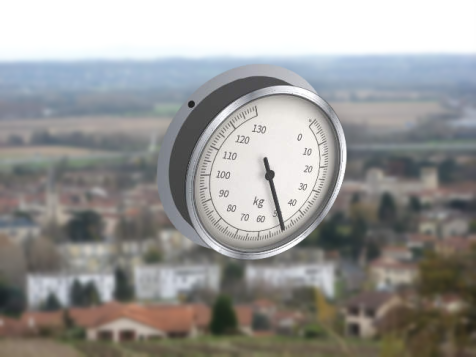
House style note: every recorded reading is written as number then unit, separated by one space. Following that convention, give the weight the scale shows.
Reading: 50 kg
